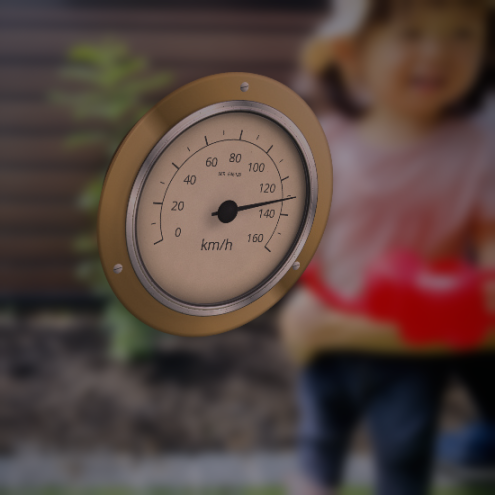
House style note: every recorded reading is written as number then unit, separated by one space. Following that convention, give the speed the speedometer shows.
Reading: 130 km/h
